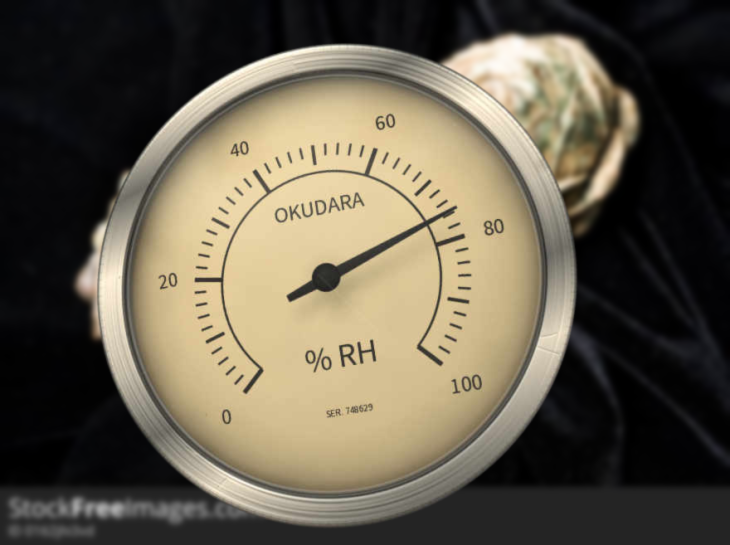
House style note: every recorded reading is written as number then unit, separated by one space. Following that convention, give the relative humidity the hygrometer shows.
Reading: 76 %
